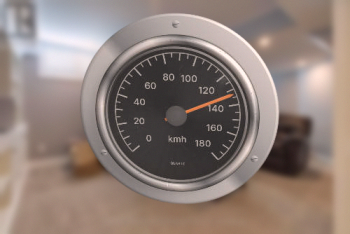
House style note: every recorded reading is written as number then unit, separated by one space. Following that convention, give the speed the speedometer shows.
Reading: 132.5 km/h
